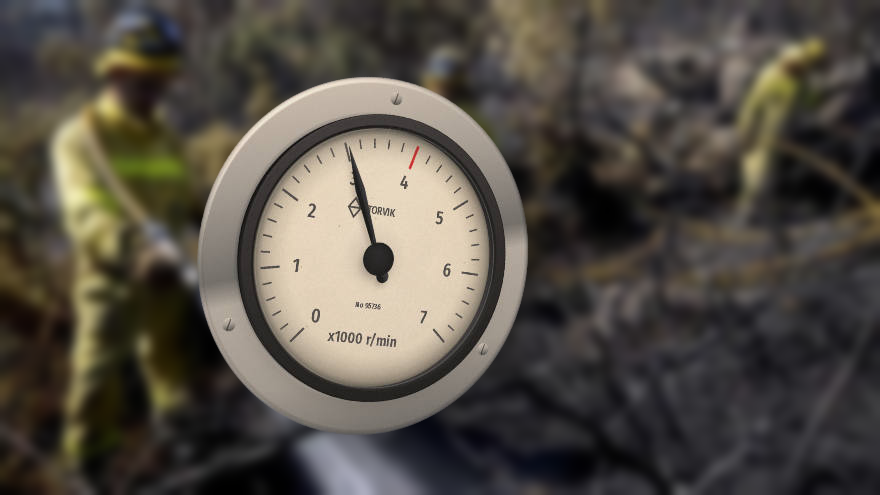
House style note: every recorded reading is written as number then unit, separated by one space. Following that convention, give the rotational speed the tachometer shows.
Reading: 3000 rpm
